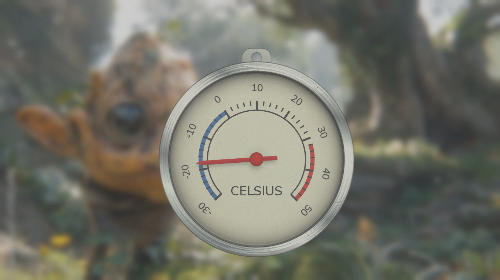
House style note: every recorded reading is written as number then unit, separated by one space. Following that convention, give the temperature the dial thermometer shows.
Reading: -18 °C
